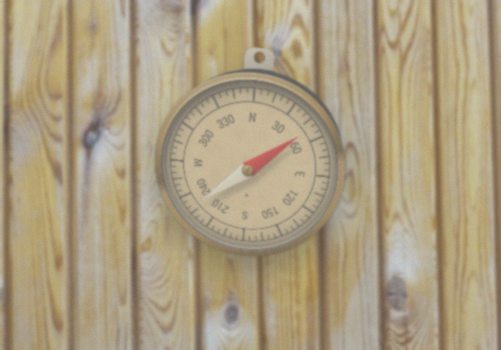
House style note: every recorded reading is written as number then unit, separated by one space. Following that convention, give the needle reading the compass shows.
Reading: 50 °
